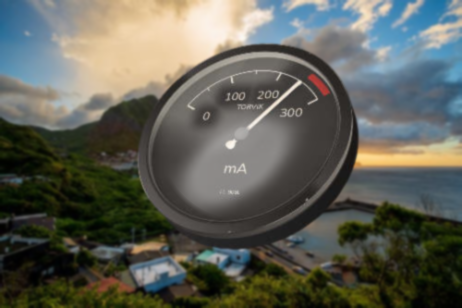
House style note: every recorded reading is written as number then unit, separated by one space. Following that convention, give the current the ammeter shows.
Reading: 250 mA
